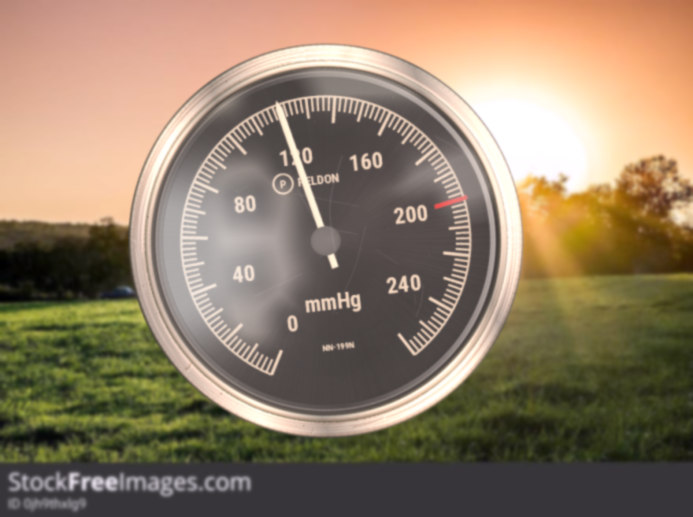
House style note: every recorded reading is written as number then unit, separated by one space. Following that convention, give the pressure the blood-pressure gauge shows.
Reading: 120 mmHg
